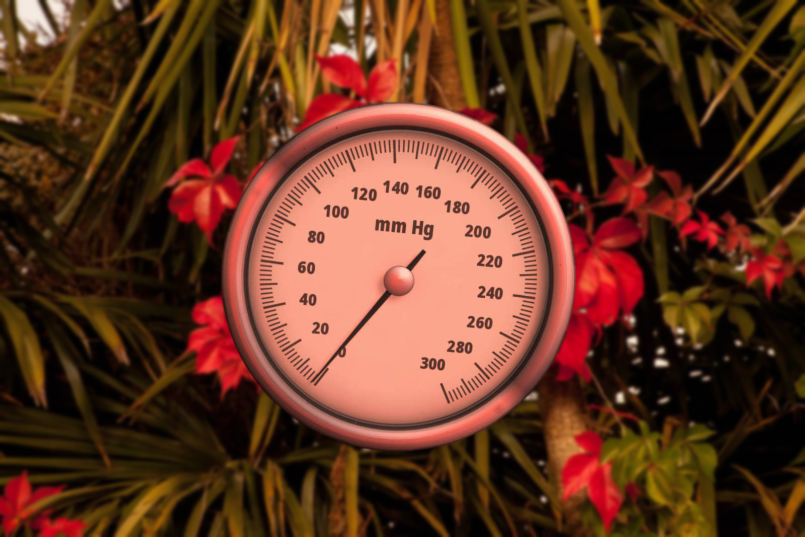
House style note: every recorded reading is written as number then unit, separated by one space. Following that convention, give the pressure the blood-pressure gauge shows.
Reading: 2 mmHg
